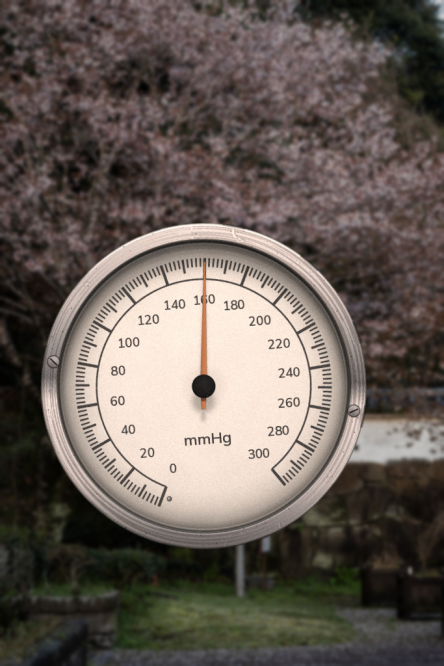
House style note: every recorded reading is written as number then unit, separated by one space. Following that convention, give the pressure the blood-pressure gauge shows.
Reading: 160 mmHg
